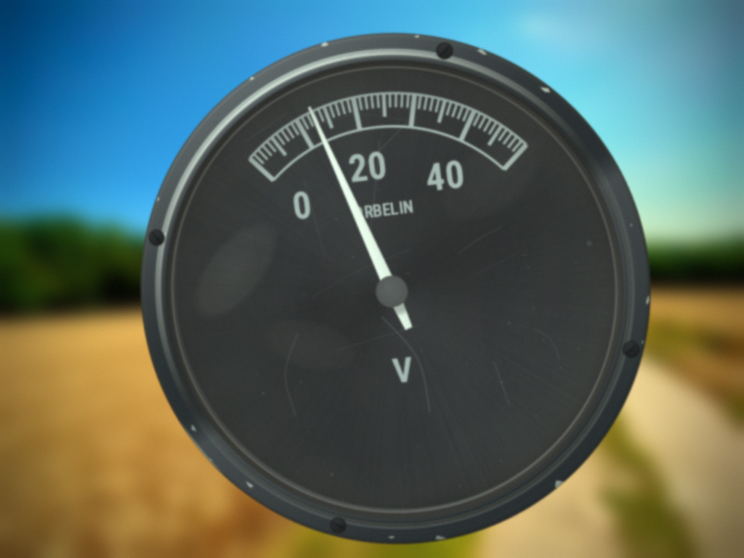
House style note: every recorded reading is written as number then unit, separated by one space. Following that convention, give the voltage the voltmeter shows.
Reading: 13 V
